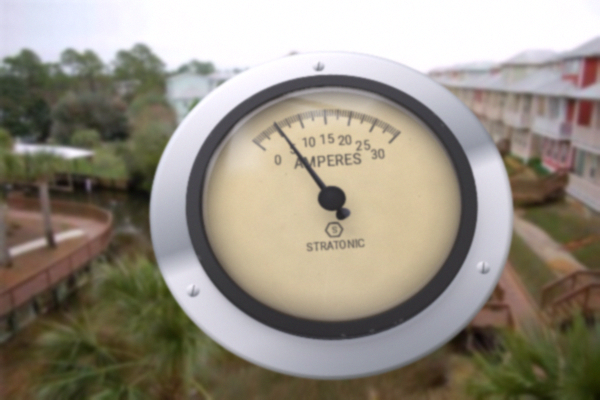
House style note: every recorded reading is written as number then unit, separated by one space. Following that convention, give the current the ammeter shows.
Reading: 5 A
